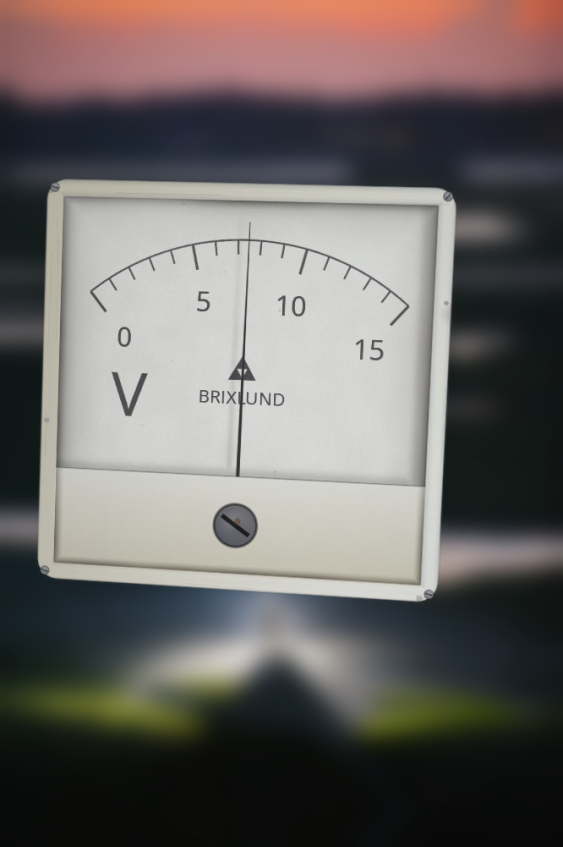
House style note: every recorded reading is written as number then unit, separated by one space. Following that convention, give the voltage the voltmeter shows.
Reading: 7.5 V
